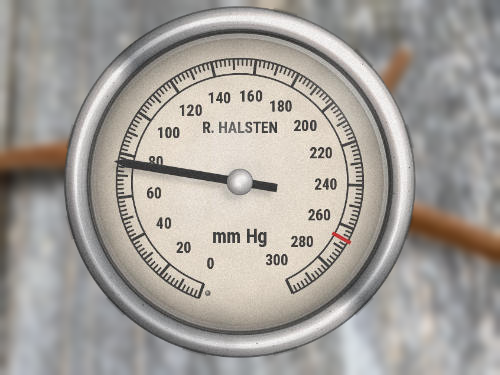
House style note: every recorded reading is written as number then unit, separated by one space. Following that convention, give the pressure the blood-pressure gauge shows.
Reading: 76 mmHg
